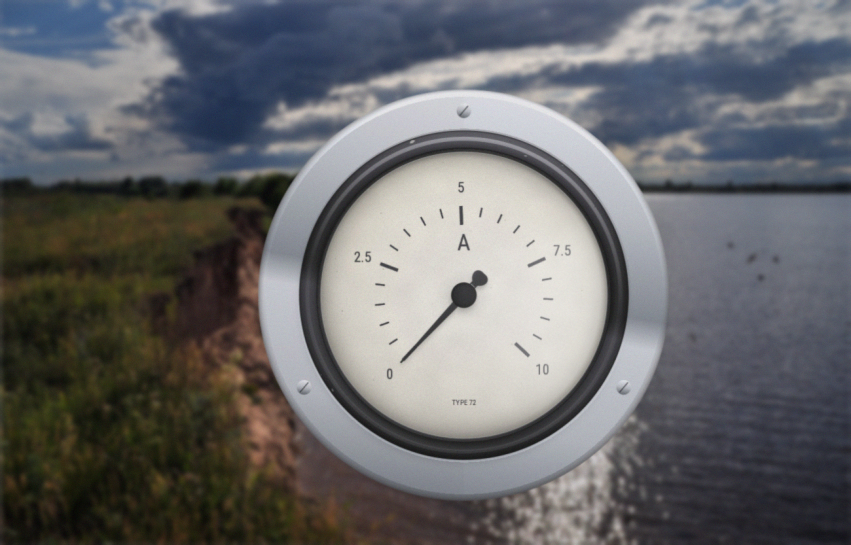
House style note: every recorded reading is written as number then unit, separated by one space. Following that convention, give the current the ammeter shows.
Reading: 0 A
